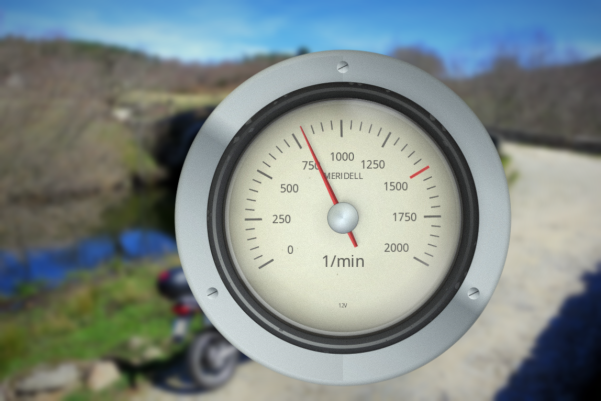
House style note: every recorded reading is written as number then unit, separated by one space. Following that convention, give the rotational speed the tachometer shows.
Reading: 800 rpm
